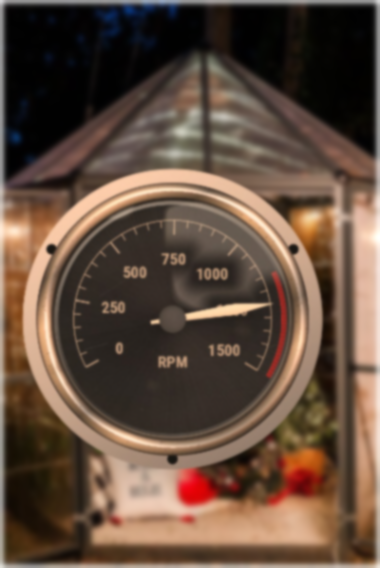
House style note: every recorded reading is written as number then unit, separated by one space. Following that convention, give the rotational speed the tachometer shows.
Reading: 1250 rpm
